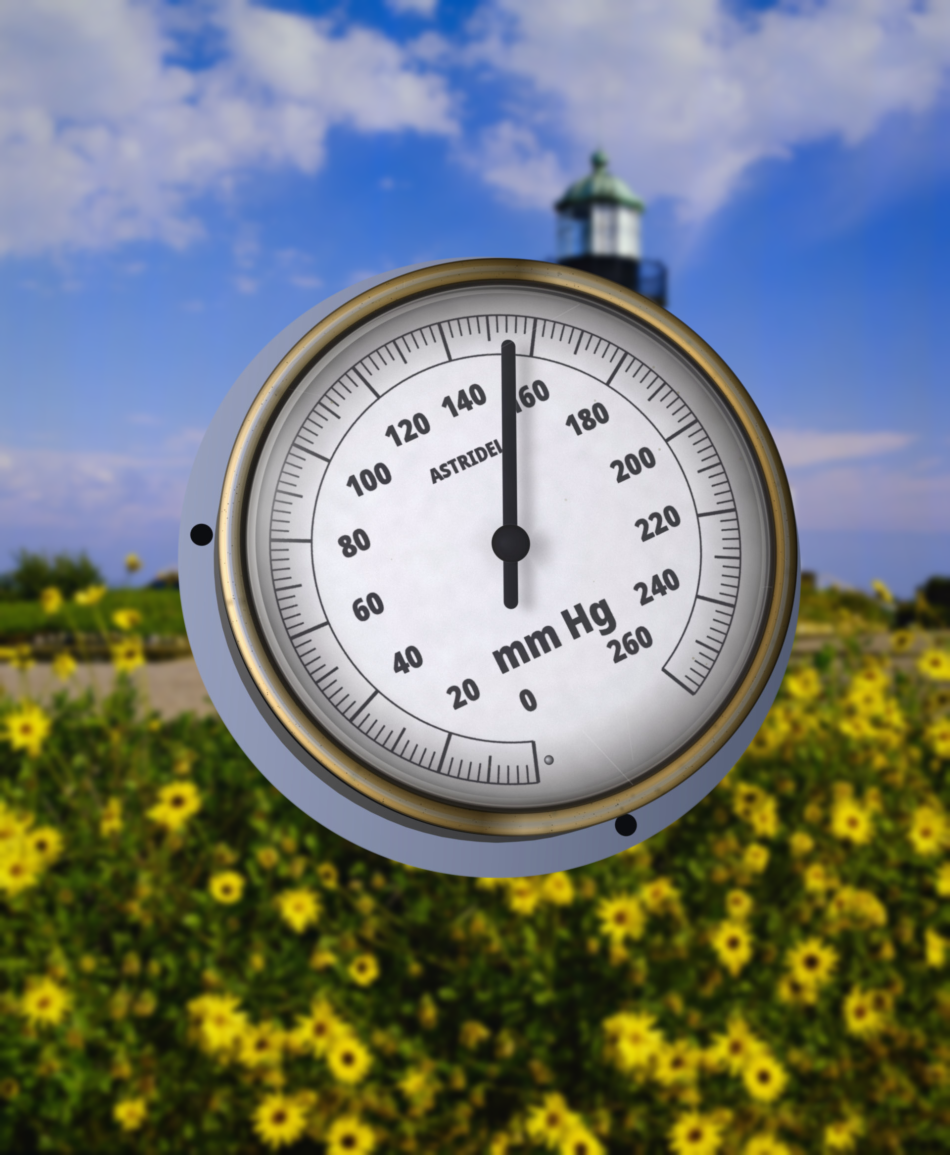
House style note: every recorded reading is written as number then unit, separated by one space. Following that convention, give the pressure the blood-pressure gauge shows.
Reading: 154 mmHg
